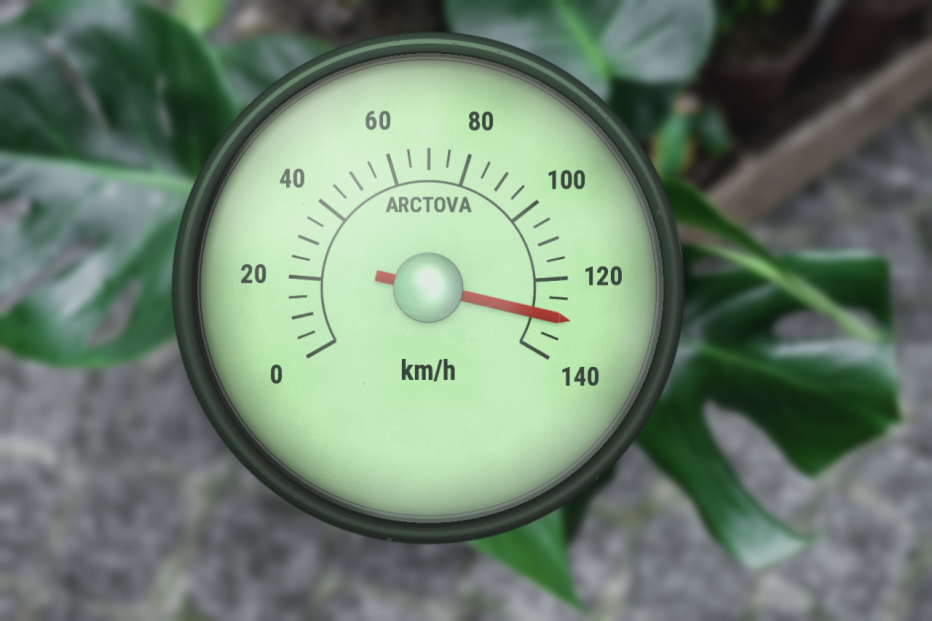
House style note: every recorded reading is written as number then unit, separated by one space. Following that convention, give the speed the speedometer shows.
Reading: 130 km/h
